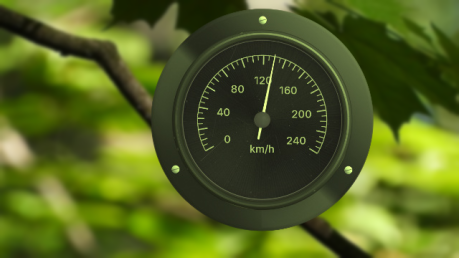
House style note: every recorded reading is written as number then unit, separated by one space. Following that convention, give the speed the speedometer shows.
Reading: 130 km/h
